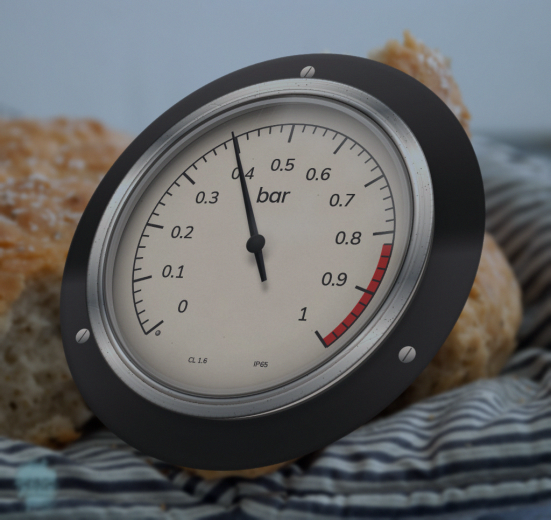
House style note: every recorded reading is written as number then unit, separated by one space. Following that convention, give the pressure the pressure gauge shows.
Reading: 0.4 bar
